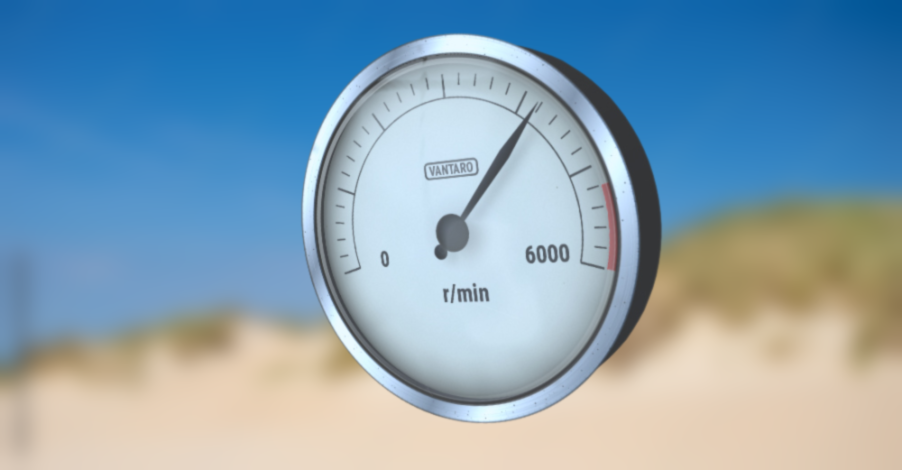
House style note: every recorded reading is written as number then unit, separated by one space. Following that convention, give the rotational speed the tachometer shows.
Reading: 4200 rpm
